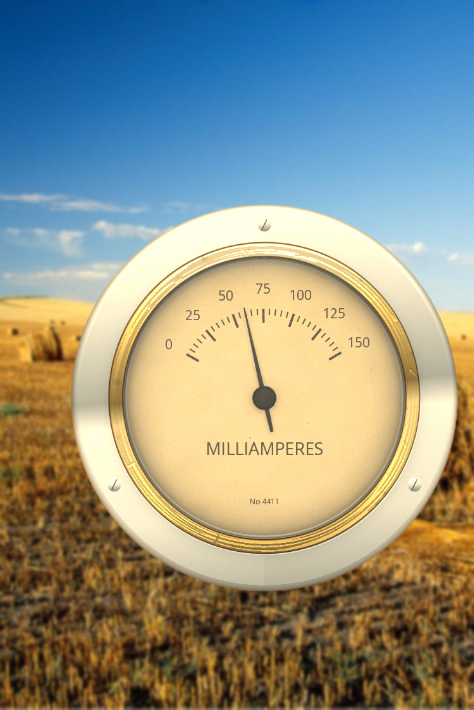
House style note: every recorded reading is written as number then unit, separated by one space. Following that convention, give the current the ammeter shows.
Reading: 60 mA
